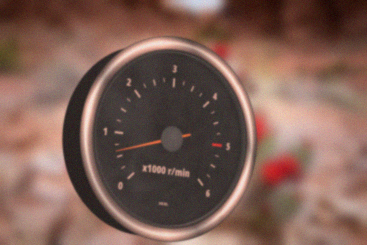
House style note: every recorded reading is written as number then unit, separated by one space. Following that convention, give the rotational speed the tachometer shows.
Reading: 625 rpm
